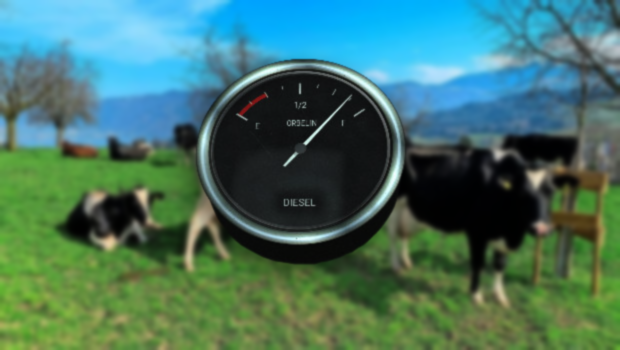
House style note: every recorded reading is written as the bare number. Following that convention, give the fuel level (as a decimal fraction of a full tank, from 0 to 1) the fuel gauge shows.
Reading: 0.875
